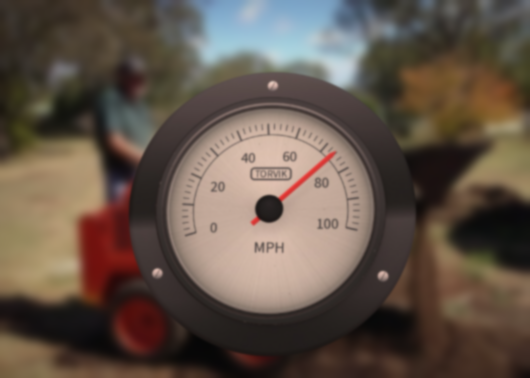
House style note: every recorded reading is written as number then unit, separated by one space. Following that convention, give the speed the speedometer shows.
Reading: 74 mph
